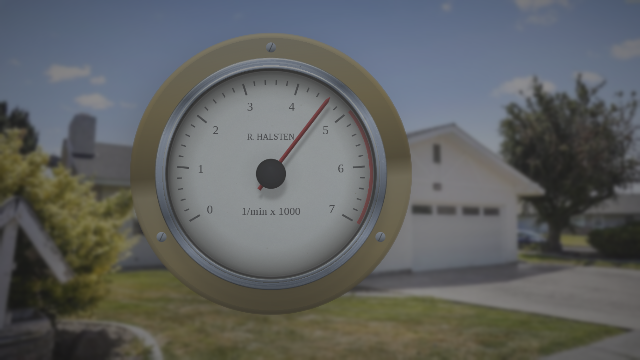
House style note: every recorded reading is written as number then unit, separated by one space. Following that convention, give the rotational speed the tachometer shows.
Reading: 4600 rpm
